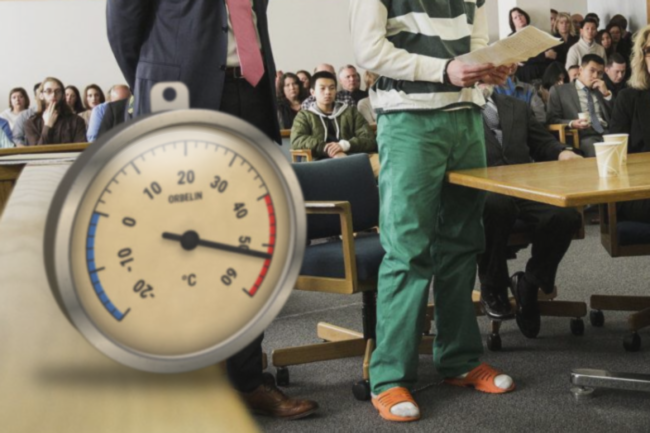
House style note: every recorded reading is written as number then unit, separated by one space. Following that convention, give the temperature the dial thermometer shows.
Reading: 52 °C
